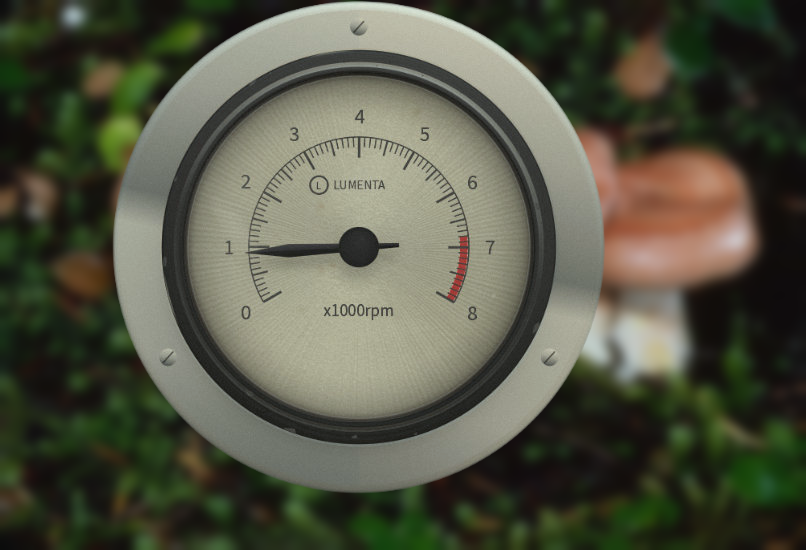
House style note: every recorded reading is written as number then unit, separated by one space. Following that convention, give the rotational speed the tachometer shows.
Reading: 900 rpm
